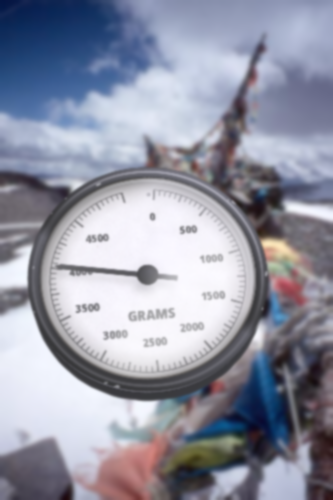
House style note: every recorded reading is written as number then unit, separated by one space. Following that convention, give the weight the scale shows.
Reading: 4000 g
